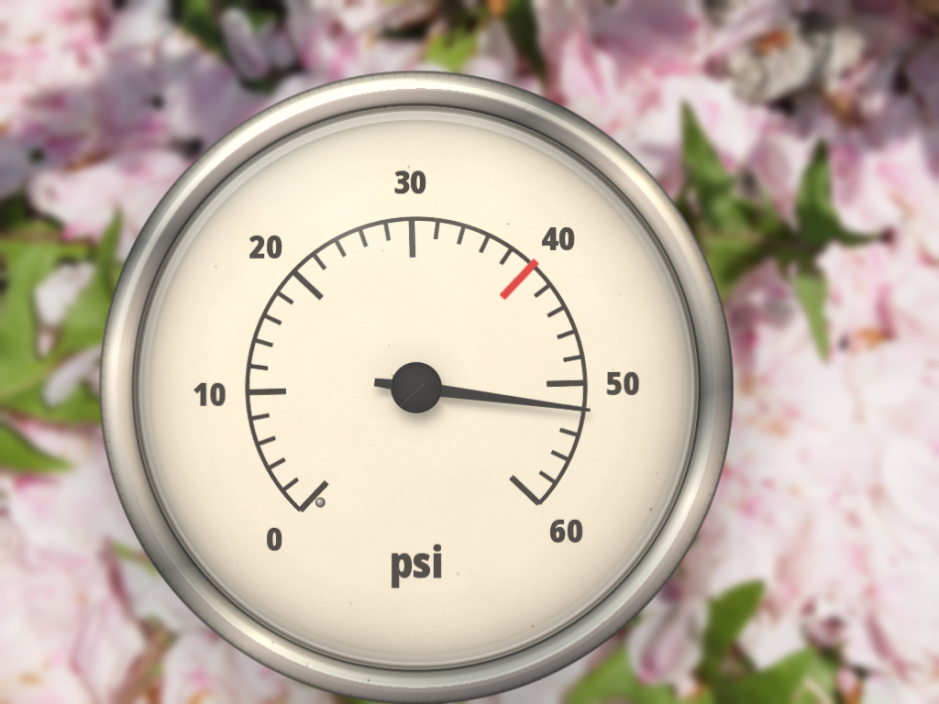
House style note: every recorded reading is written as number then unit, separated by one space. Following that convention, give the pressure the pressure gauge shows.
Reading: 52 psi
